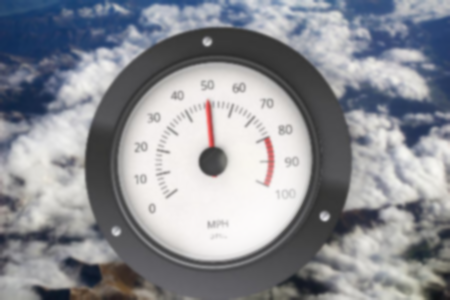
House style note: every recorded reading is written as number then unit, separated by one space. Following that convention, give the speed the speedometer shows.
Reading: 50 mph
